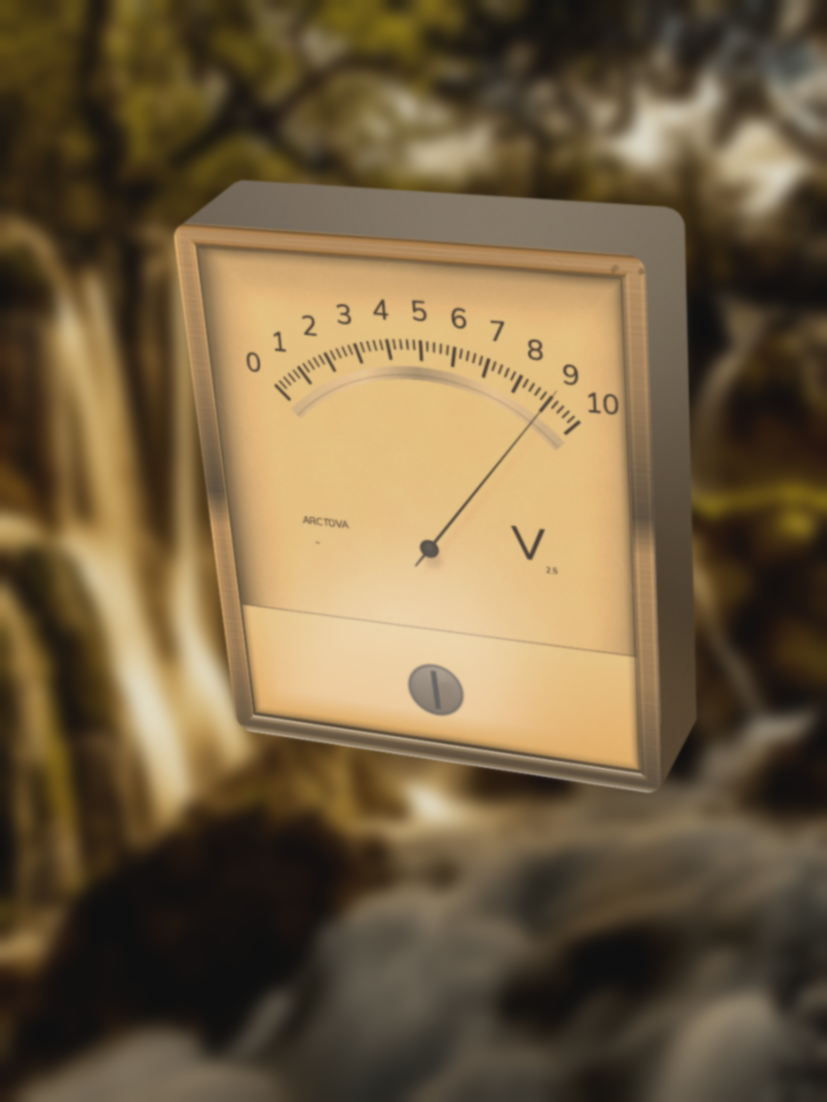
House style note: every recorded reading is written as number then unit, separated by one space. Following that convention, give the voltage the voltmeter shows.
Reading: 9 V
